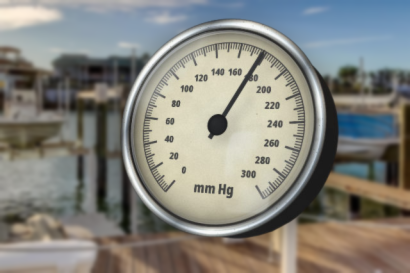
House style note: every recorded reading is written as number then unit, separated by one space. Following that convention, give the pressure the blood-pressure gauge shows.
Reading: 180 mmHg
